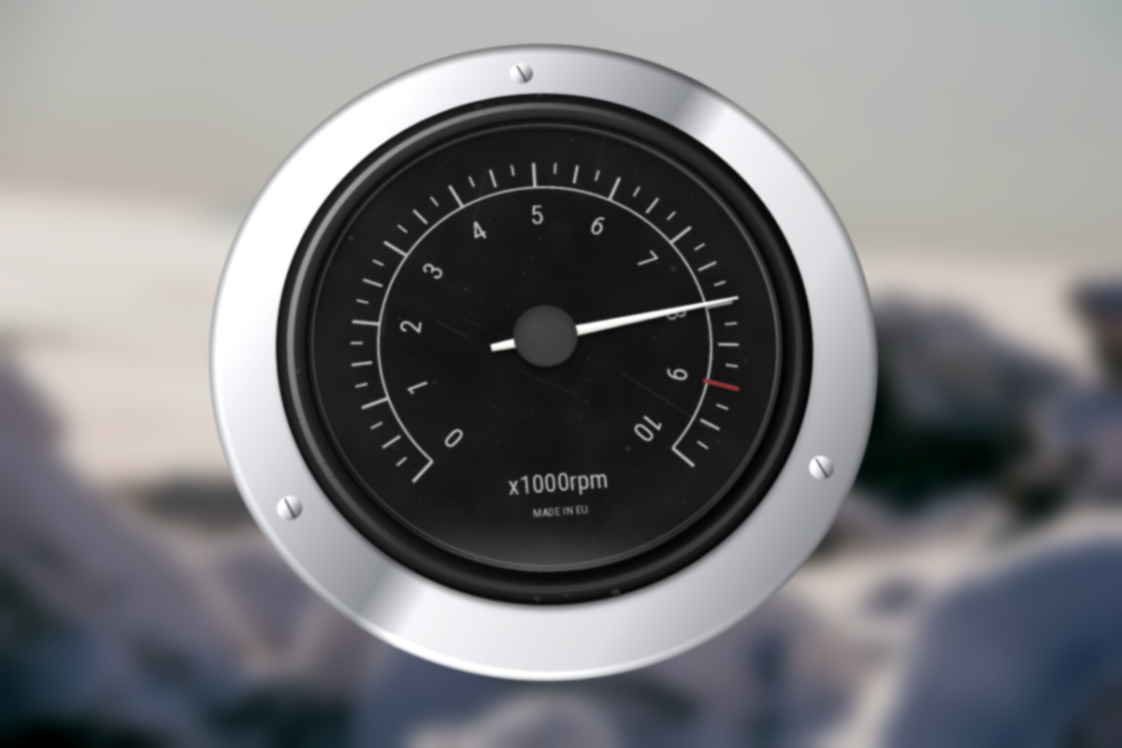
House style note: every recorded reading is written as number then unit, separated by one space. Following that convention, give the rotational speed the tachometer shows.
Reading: 8000 rpm
